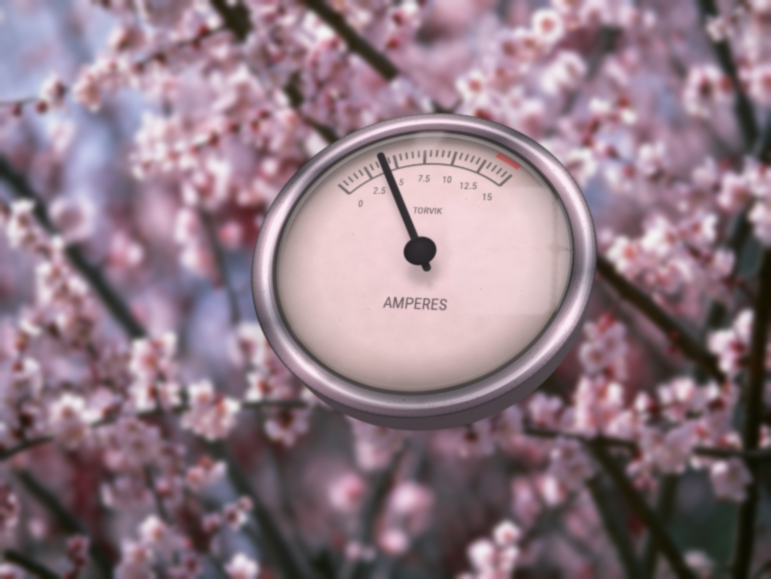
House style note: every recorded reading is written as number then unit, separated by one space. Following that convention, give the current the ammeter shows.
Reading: 4 A
